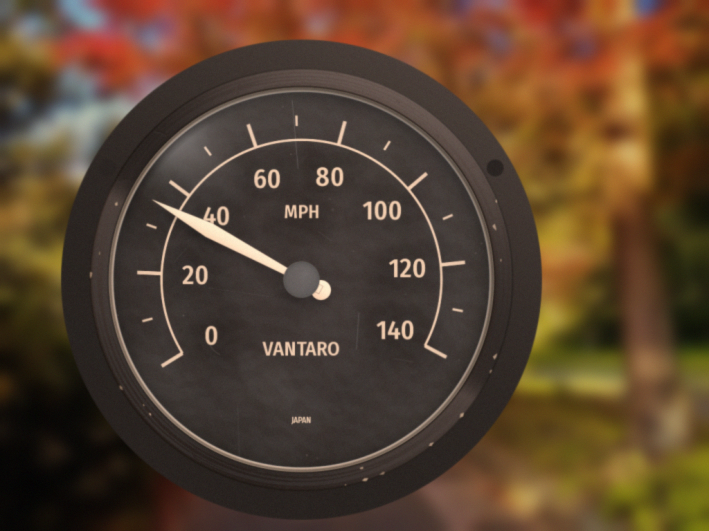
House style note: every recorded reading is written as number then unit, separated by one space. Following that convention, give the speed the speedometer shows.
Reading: 35 mph
